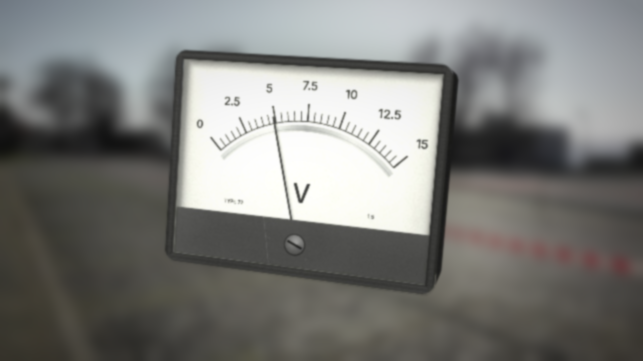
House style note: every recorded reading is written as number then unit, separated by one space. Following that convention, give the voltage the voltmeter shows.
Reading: 5 V
